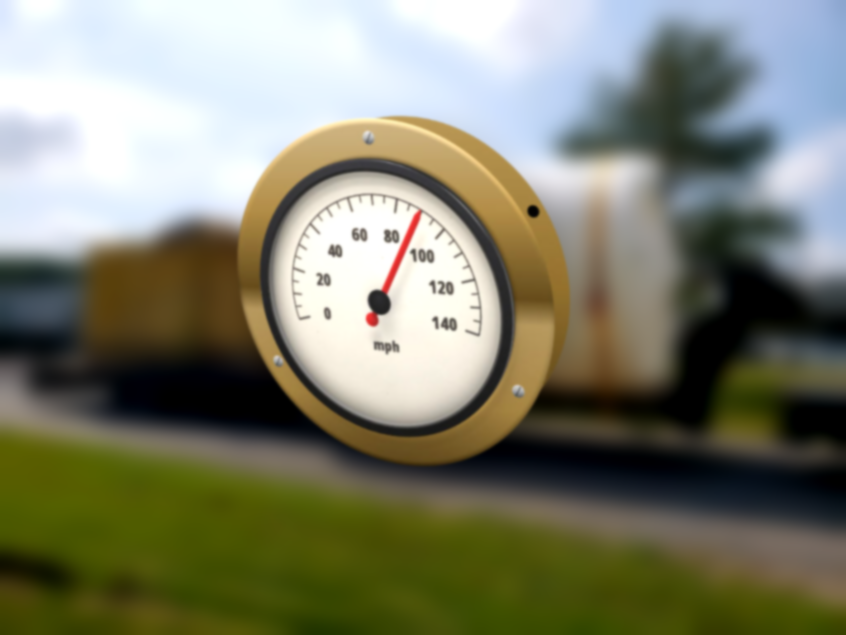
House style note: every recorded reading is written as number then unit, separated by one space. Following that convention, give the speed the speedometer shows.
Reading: 90 mph
